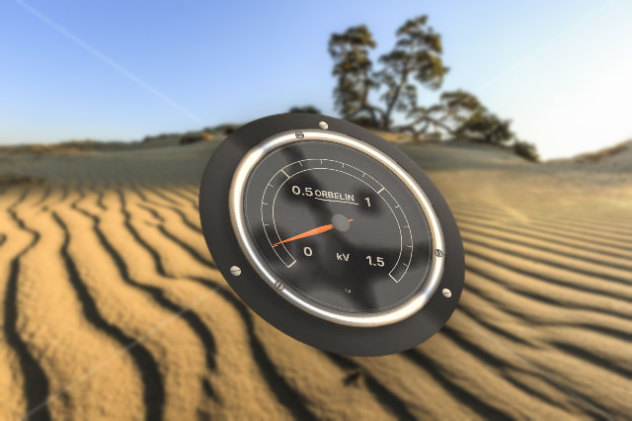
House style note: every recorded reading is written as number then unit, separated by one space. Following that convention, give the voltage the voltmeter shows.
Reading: 0.1 kV
